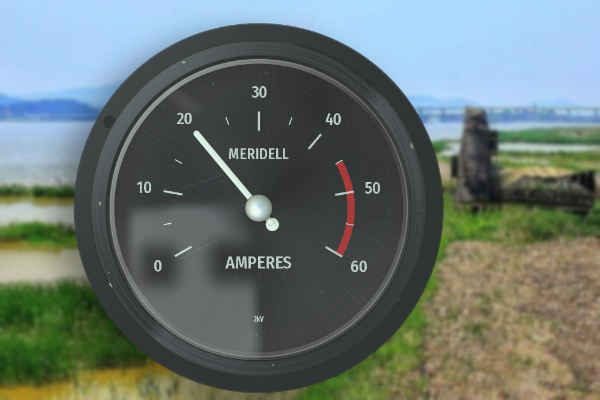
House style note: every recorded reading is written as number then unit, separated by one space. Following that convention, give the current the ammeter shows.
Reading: 20 A
